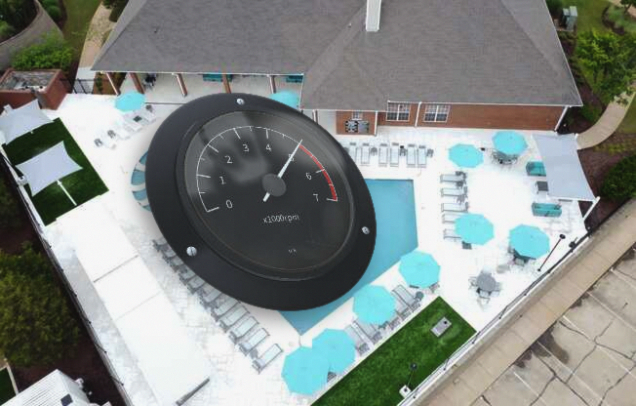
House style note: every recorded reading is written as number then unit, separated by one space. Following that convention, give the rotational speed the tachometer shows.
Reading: 5000 rpm
